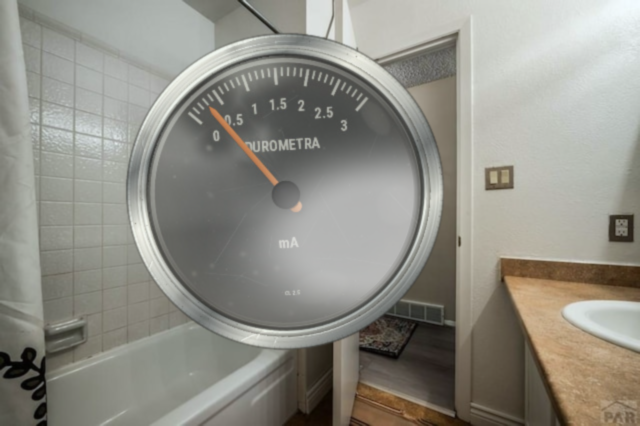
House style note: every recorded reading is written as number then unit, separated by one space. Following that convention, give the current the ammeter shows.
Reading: 0.3 mA
